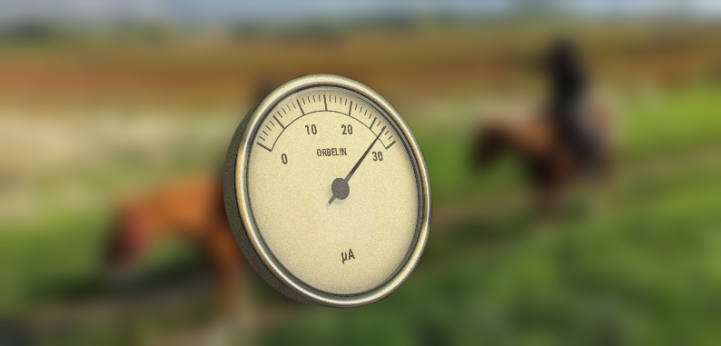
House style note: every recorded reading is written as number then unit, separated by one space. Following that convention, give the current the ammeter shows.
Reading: 27 µA
